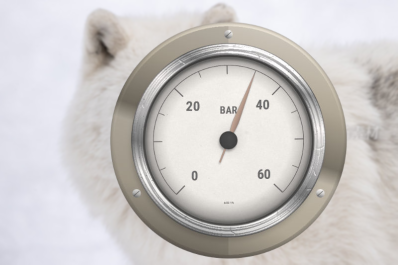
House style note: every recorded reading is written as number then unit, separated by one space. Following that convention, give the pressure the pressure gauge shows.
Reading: 35 bar
